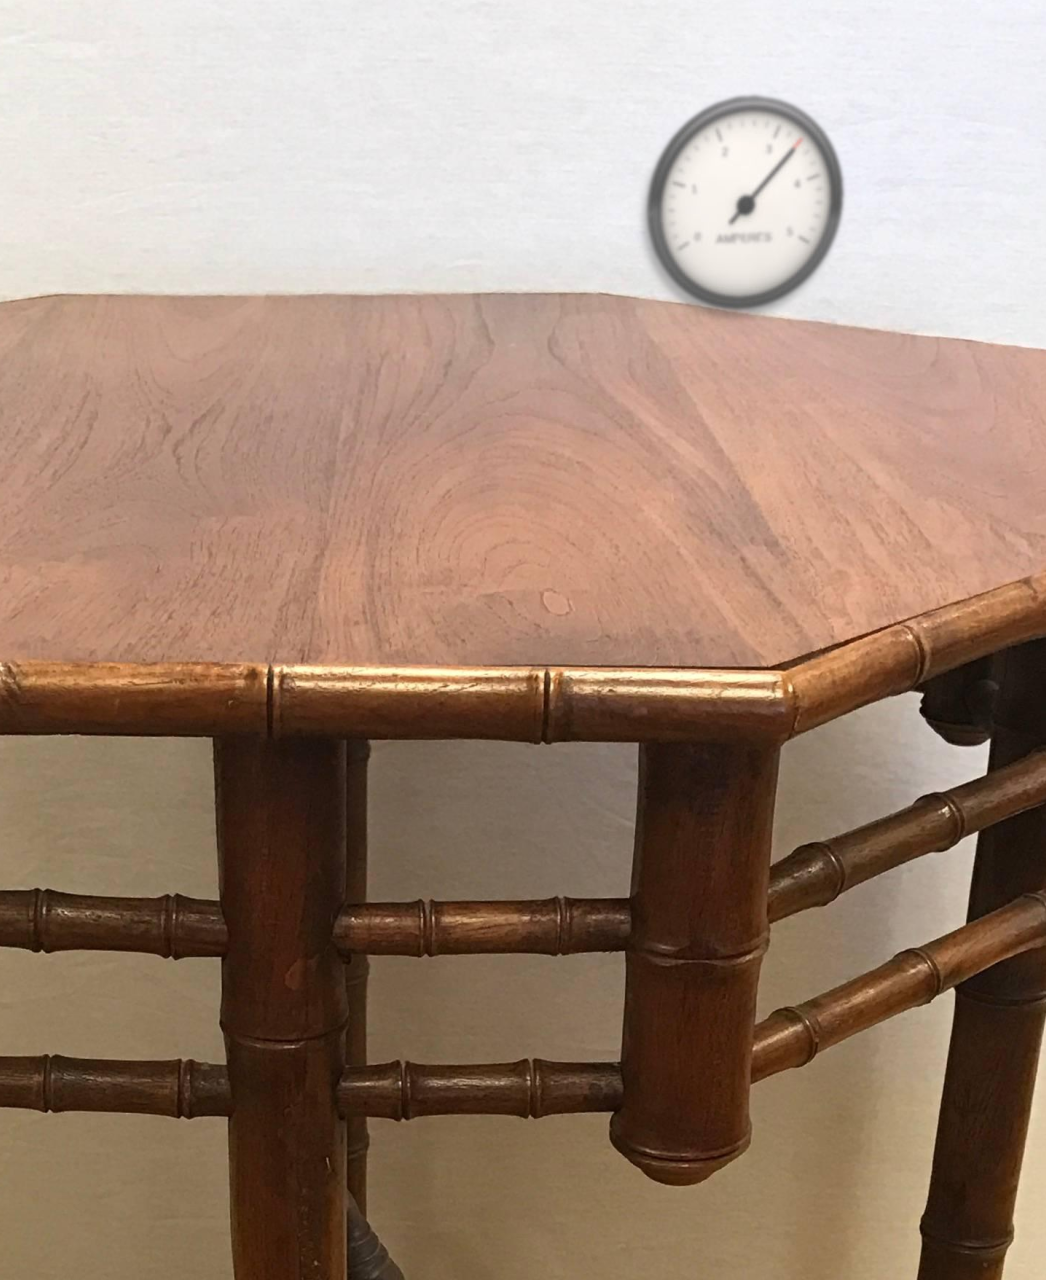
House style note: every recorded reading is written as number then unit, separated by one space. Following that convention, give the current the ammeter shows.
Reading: 3.4 A
